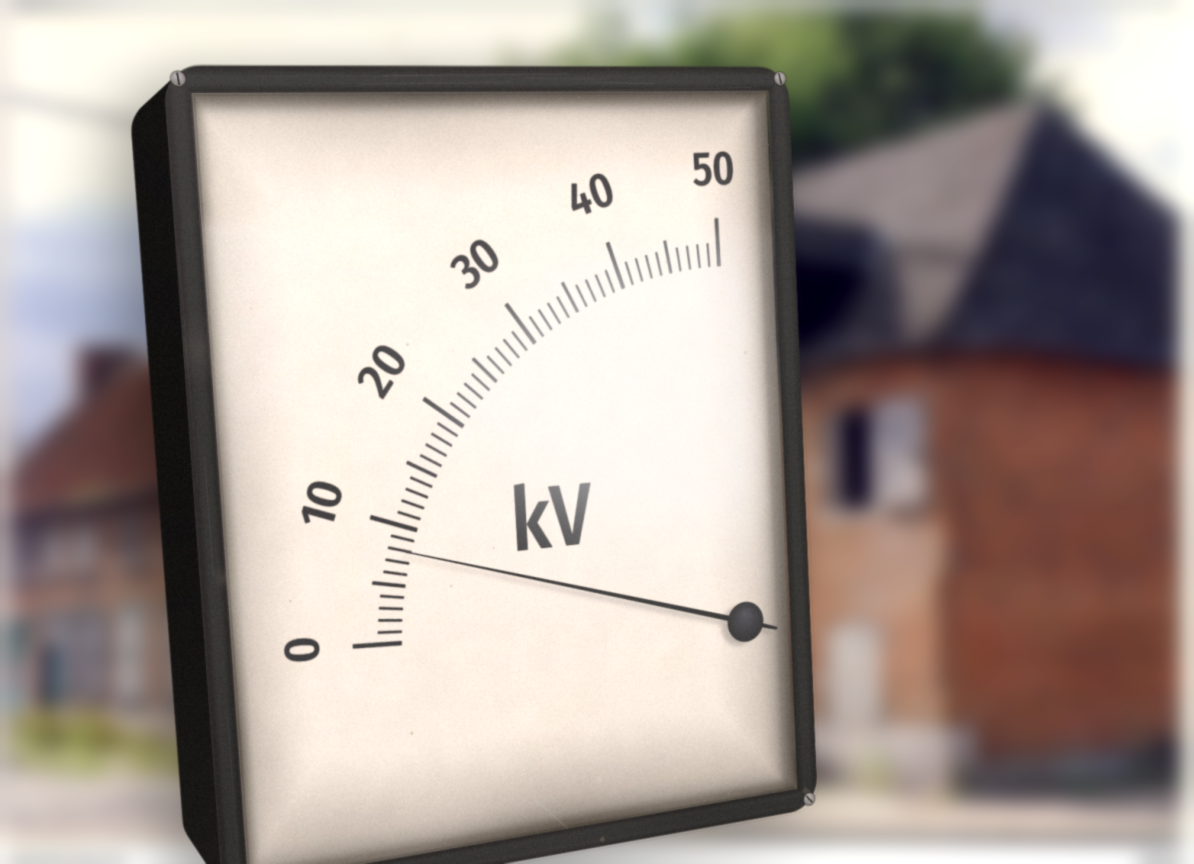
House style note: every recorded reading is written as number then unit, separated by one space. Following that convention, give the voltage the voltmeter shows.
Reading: 8 kV
